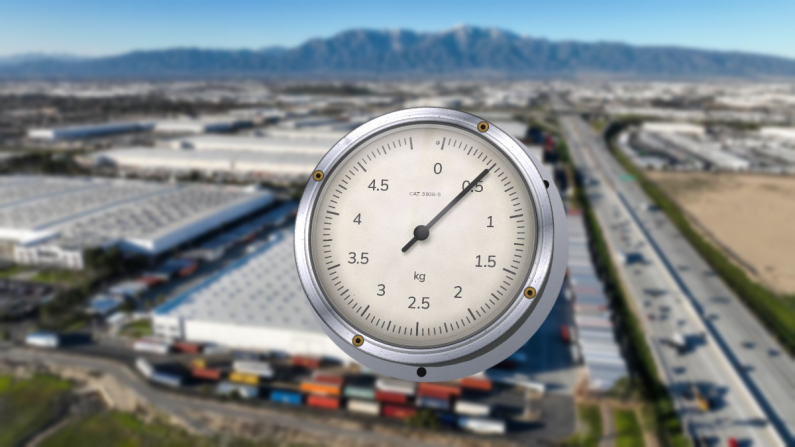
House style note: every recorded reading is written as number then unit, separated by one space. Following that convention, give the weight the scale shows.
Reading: 0.5 kg
